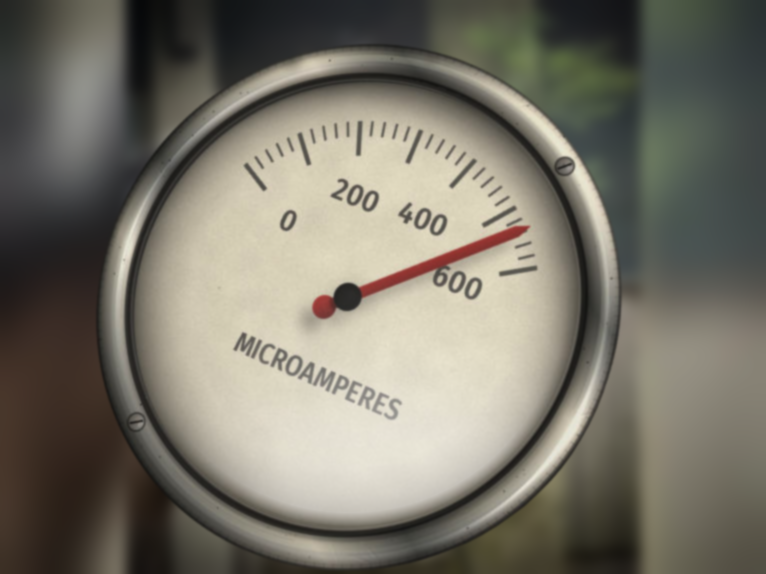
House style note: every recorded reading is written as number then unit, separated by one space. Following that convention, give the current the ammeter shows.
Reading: 540 µA
